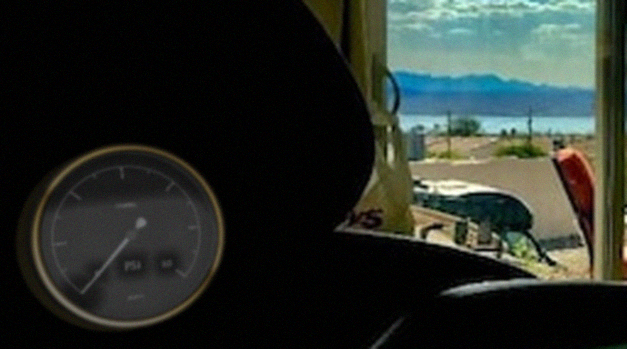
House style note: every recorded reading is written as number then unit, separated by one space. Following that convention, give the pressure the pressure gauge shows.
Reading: 0 psi
